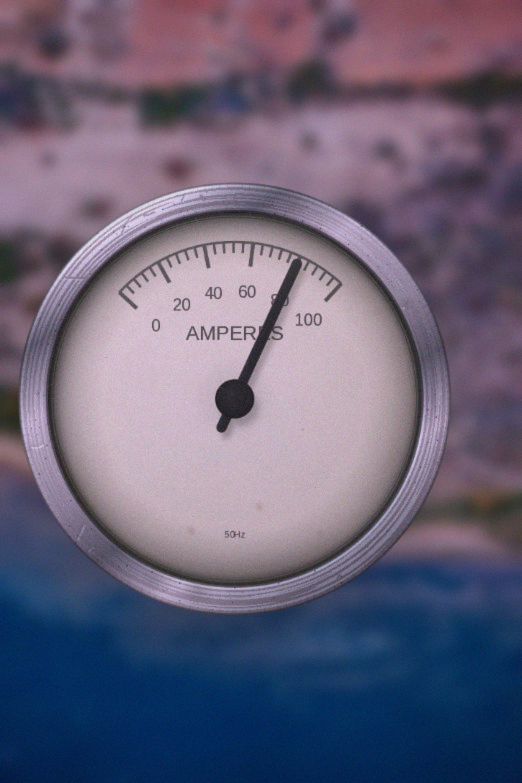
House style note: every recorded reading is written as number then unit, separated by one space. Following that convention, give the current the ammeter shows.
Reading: 80 A
